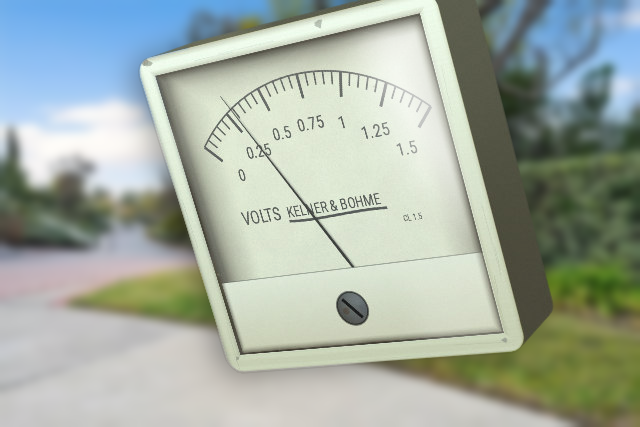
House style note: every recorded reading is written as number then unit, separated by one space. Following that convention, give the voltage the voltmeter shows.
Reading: 0.3 V
